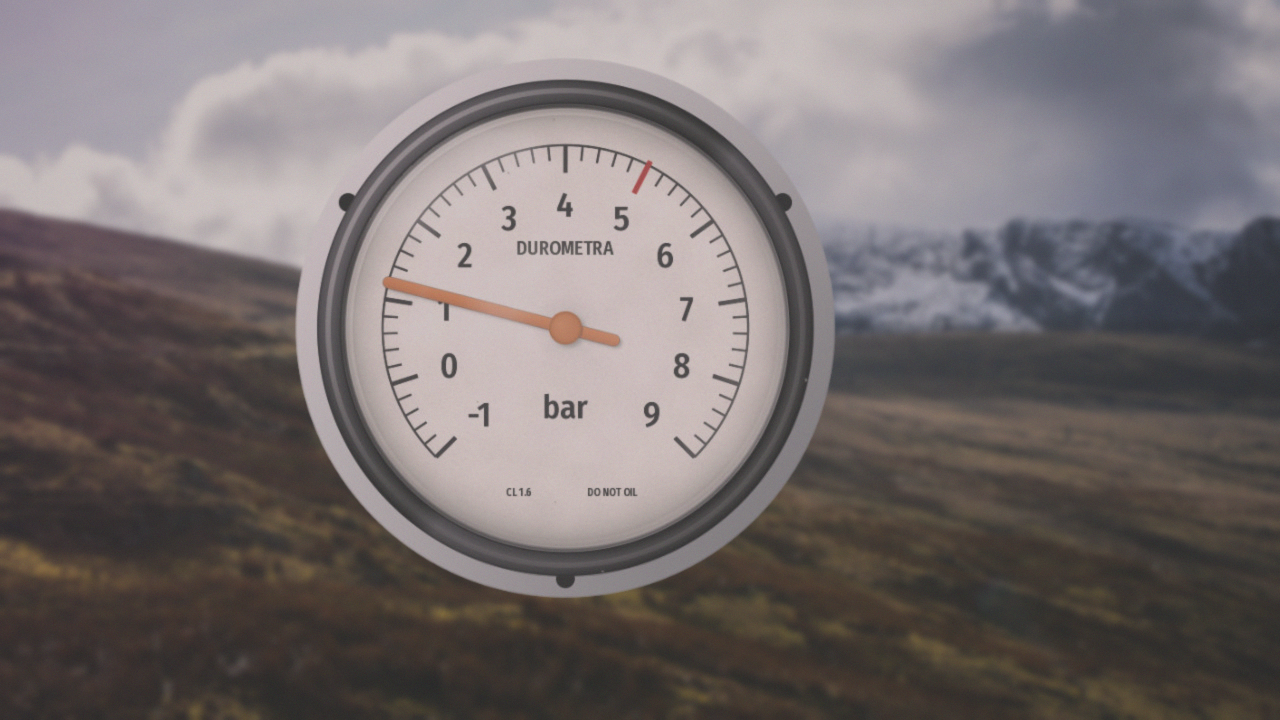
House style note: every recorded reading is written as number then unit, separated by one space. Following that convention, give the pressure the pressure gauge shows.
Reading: 1.2 bar
